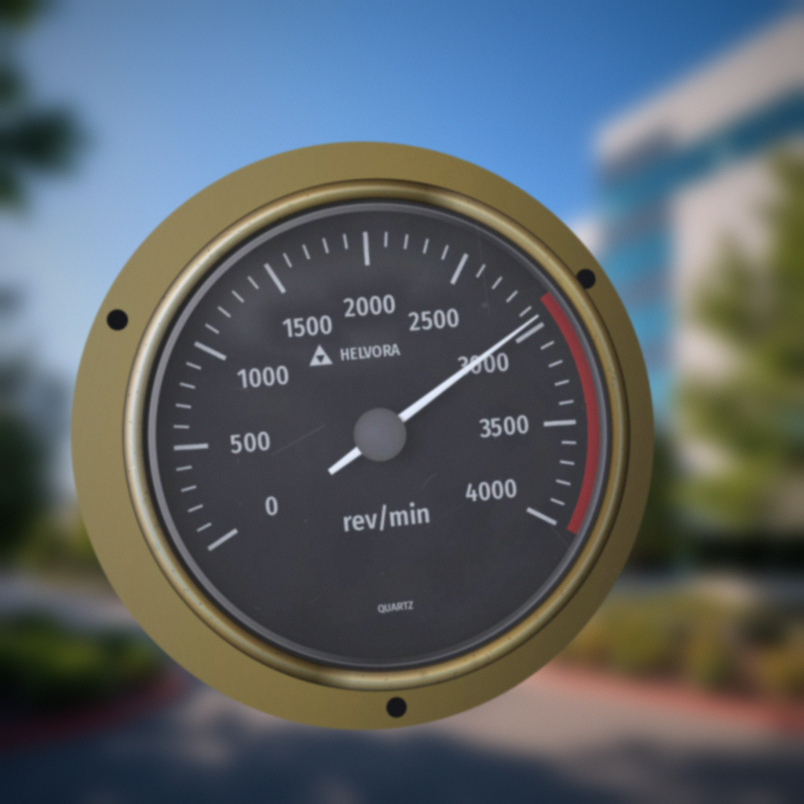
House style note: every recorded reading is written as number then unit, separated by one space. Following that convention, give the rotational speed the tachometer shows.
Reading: 2950 rpm
